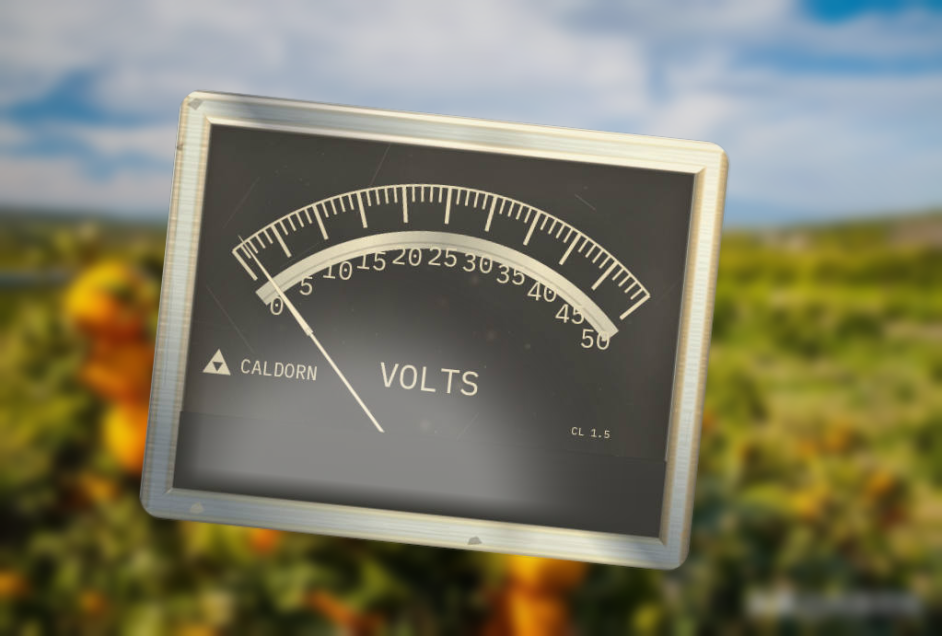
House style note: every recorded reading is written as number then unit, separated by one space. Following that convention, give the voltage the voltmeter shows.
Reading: 1.5 V
